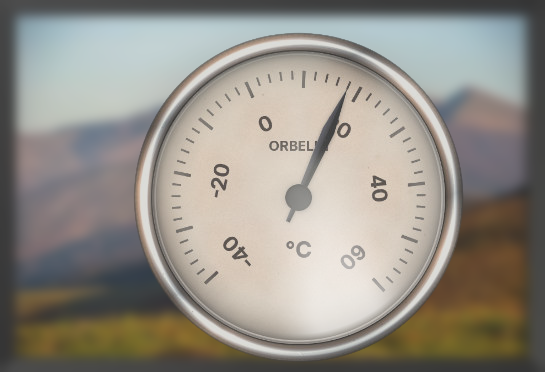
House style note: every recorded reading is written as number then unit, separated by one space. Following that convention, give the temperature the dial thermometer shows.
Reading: 18 °C
